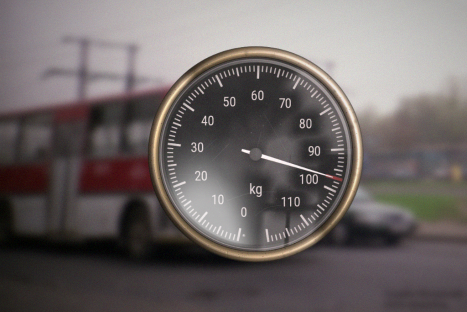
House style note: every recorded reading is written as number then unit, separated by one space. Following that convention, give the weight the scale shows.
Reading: 97 kg
